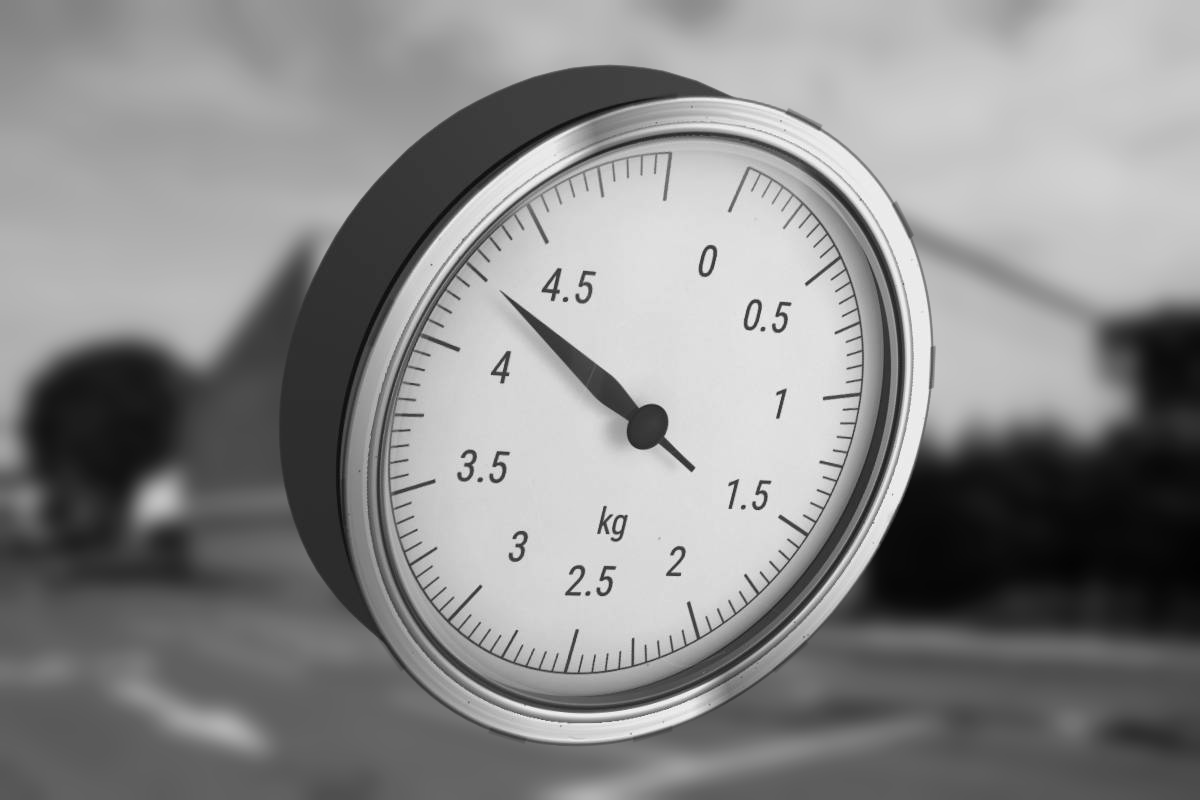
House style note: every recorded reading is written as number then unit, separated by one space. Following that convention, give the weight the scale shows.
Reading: 4.25 kg
